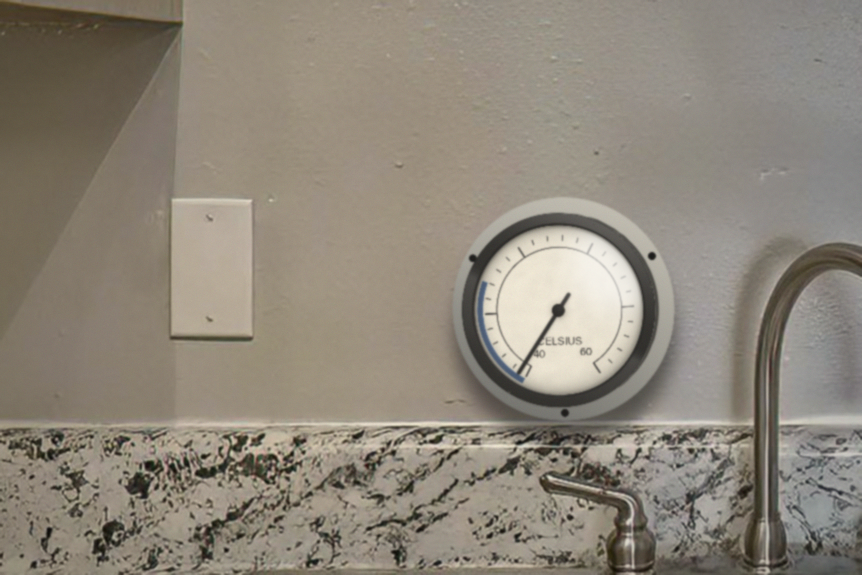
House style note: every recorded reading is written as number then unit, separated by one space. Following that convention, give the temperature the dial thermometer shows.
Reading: -38 °C
